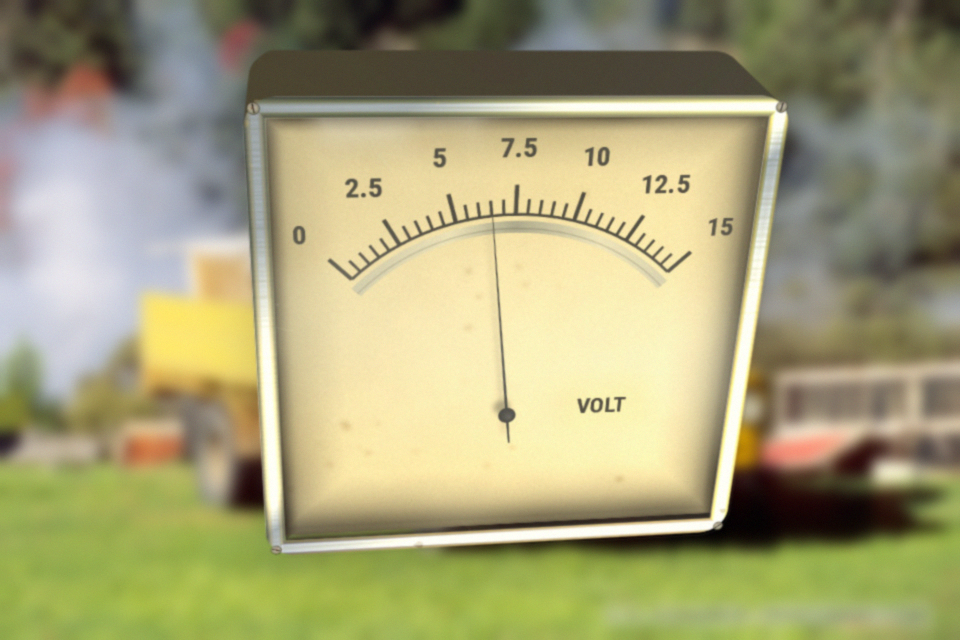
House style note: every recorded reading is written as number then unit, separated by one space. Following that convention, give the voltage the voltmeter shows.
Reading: 6.5 V
